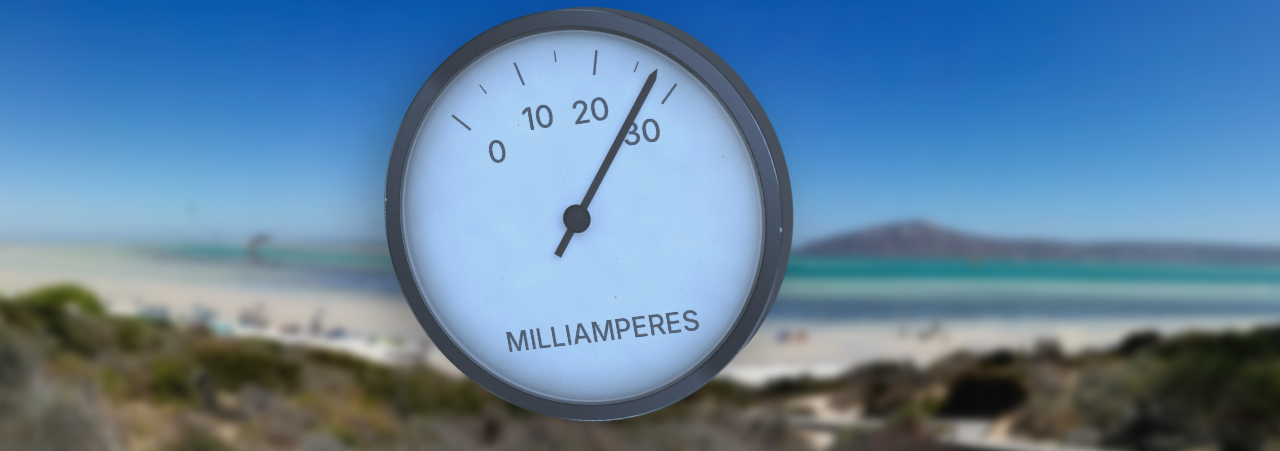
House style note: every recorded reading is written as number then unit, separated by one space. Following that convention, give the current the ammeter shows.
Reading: 27.5 mA
